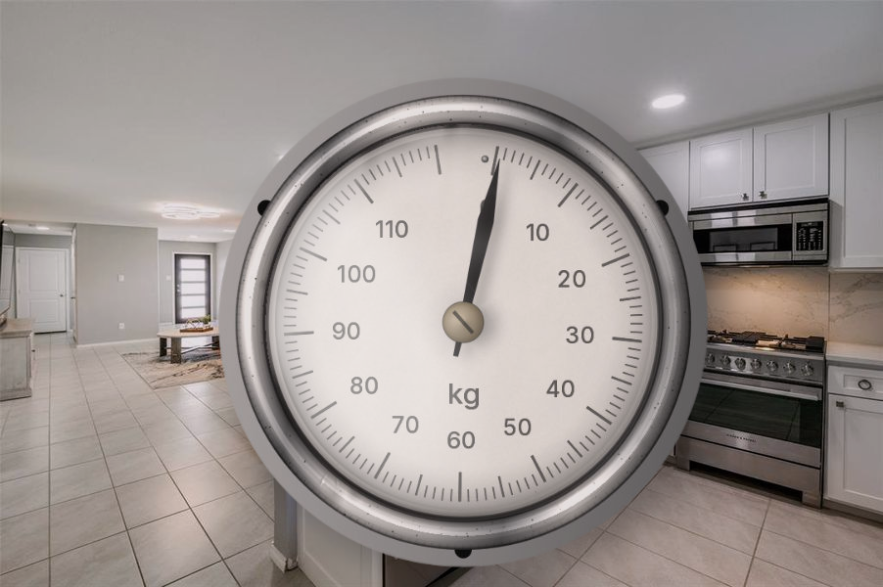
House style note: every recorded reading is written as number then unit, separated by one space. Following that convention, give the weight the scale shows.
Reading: 0.5 kg
